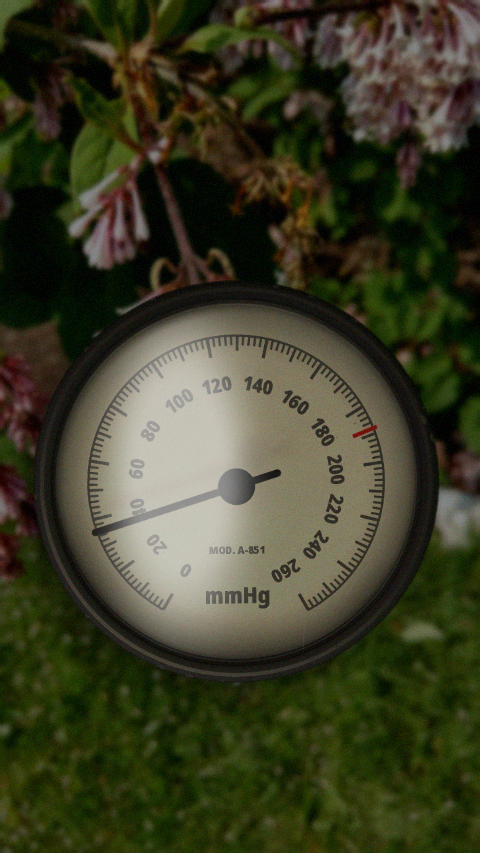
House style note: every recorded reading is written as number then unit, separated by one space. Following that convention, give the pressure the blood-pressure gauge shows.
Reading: 36 mmHg
